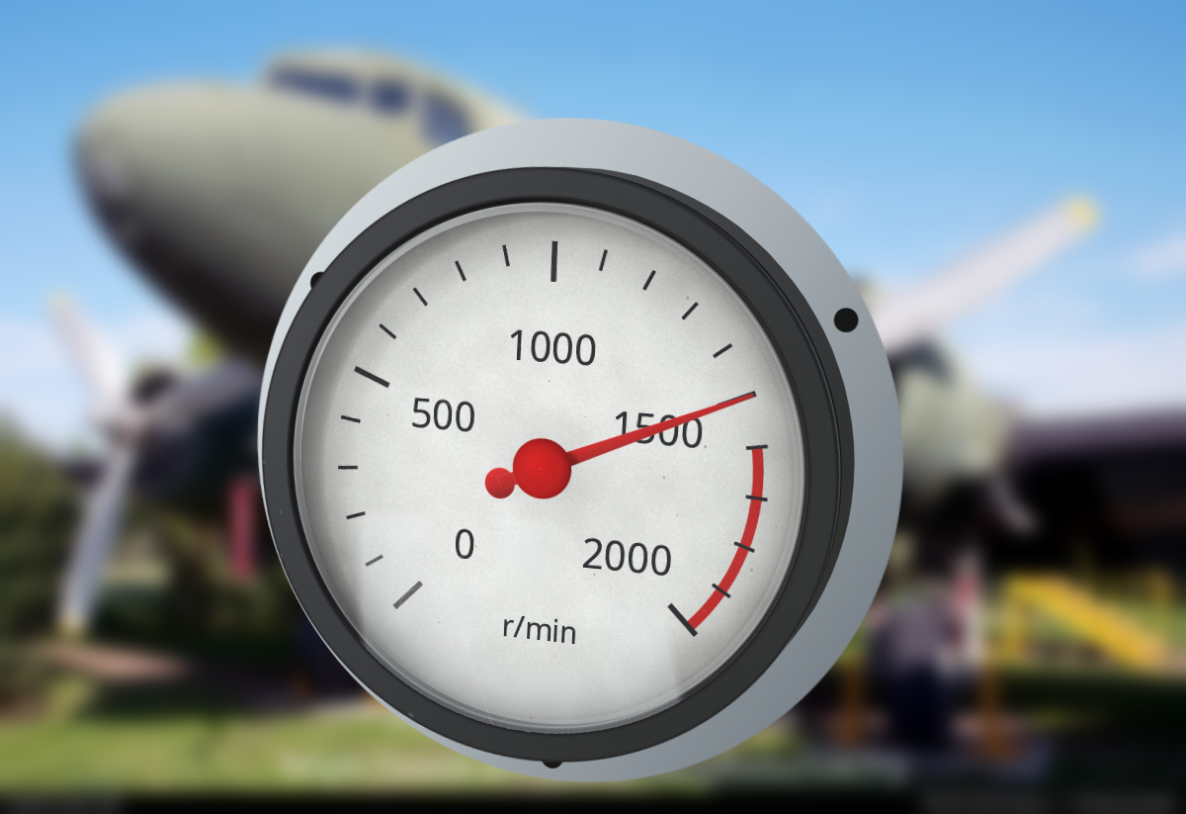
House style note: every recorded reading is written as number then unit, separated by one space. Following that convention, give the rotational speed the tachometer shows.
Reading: 1500 rpm
